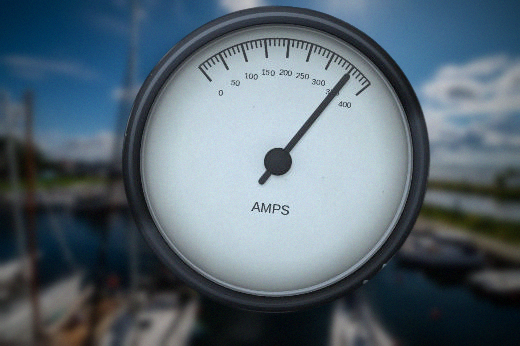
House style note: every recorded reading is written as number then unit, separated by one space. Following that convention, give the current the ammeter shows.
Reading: 350 A
